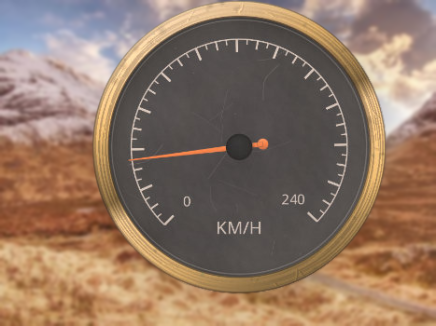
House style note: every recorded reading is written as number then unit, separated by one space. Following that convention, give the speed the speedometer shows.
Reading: 35 km/h
